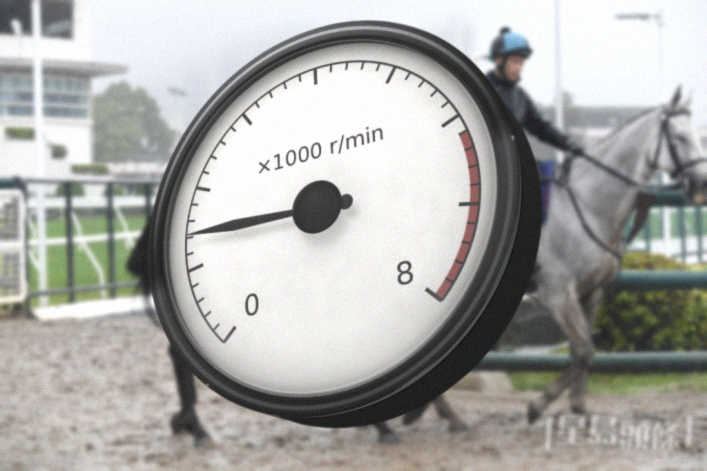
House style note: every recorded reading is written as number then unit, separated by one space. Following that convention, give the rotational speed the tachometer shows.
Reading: 1400 rpm
